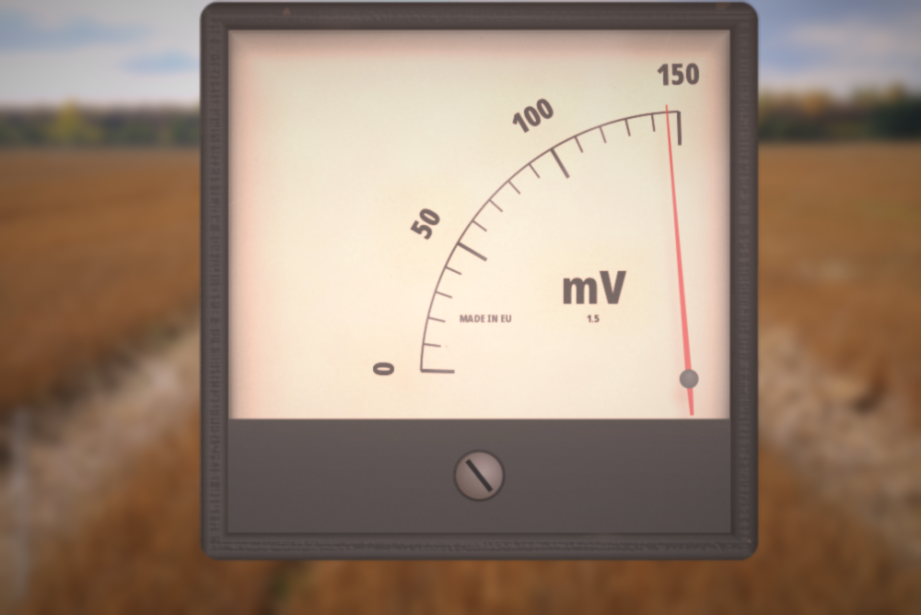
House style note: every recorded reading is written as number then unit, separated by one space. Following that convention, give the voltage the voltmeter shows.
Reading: 145 mV
